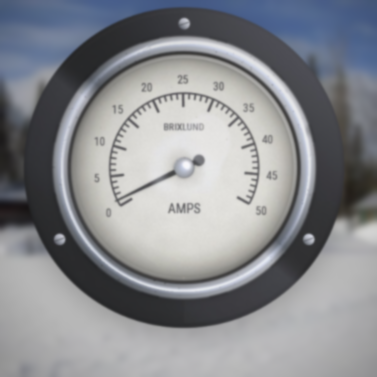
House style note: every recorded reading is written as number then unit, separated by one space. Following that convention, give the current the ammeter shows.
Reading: 1 A
